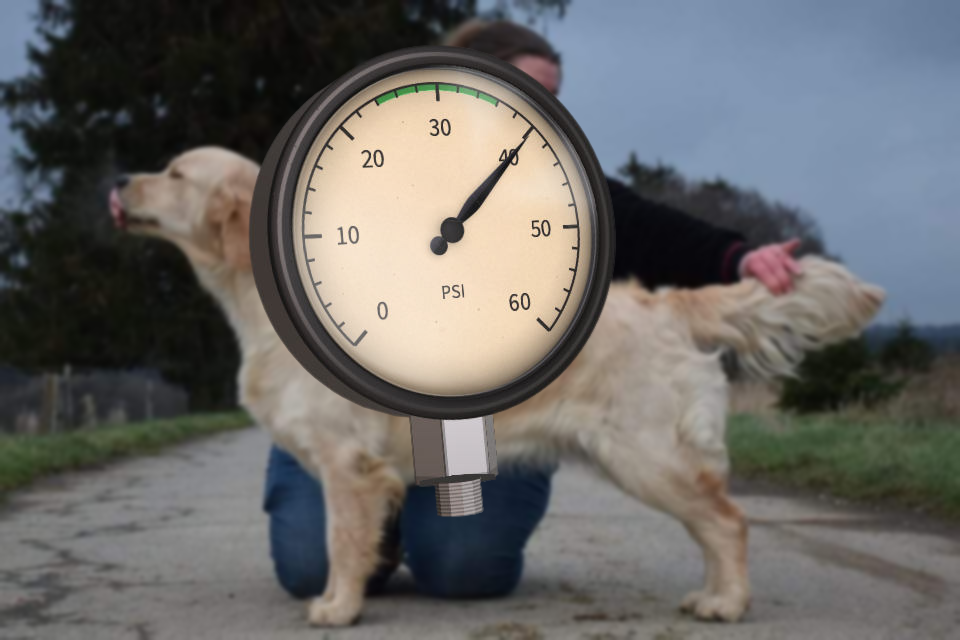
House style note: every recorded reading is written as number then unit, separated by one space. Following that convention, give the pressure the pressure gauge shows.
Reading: 40 psi
